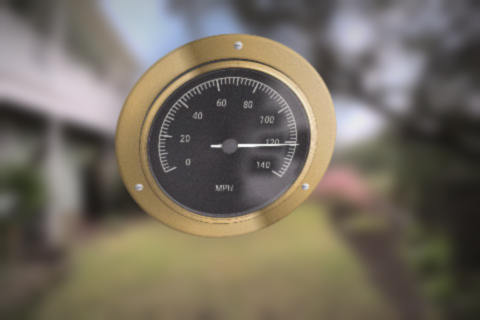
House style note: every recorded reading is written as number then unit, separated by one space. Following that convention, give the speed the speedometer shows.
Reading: 120 mph
